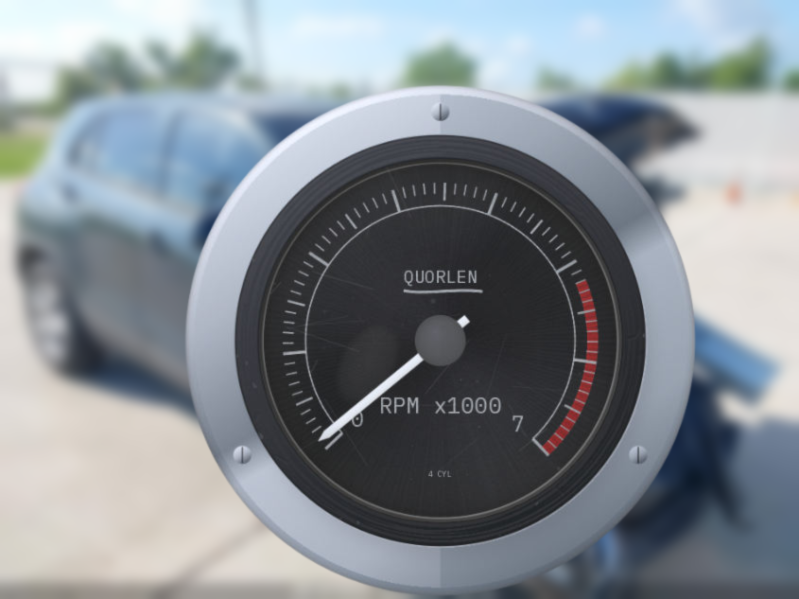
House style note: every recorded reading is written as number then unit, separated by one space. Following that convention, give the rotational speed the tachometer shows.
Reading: 100 rpm
